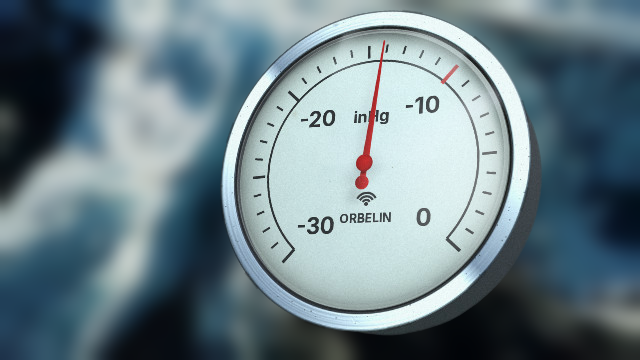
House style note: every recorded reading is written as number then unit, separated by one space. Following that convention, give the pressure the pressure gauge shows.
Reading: -14 inHg
